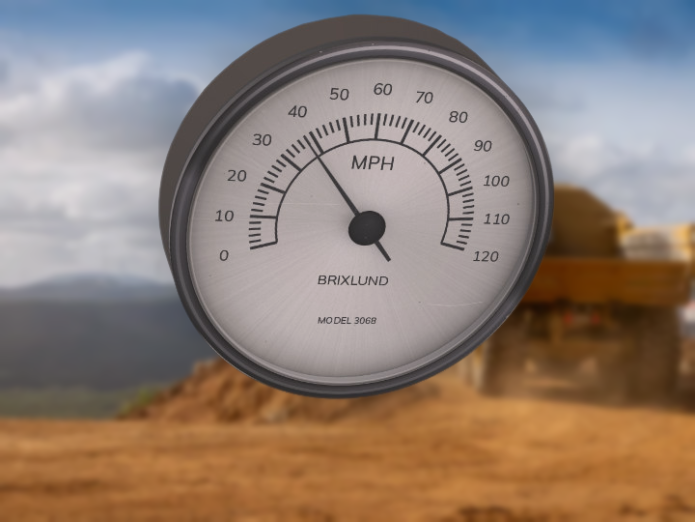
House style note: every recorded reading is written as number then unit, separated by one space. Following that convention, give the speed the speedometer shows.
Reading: 38 mph
